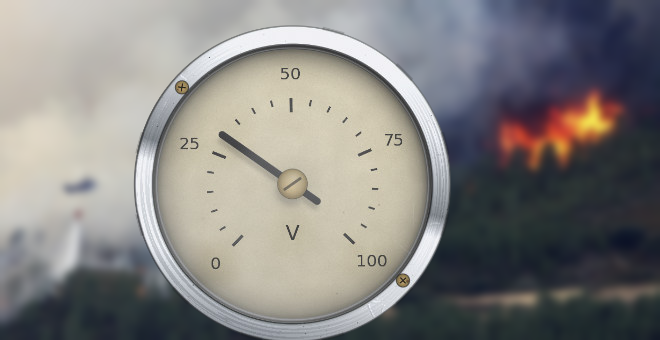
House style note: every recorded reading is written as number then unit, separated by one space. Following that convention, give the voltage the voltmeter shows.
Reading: 30 V
